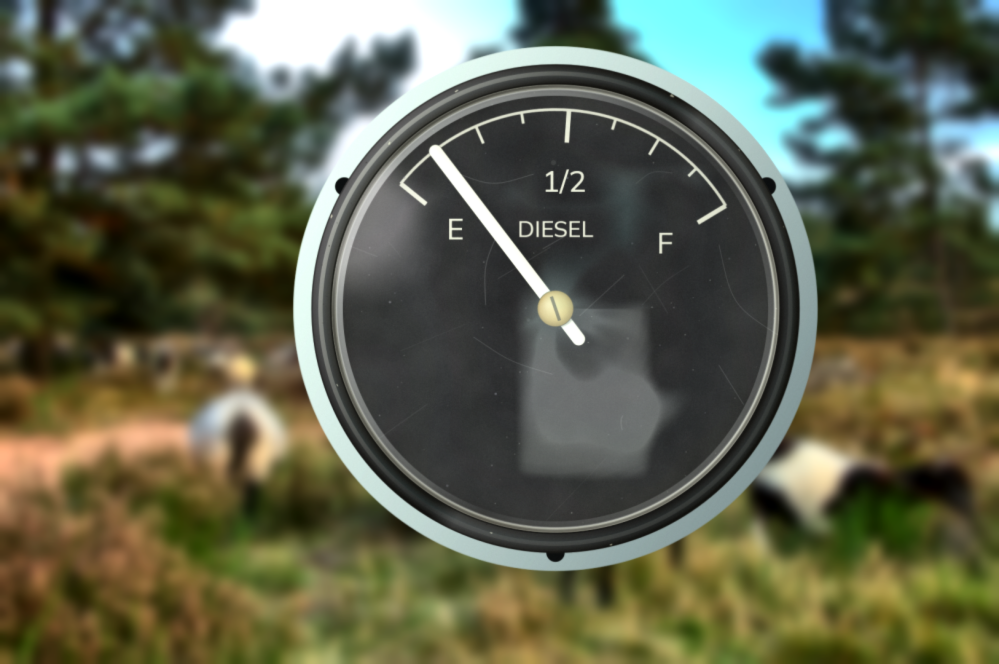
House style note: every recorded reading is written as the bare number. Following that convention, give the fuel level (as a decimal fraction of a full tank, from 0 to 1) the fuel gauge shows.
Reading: 0.125
